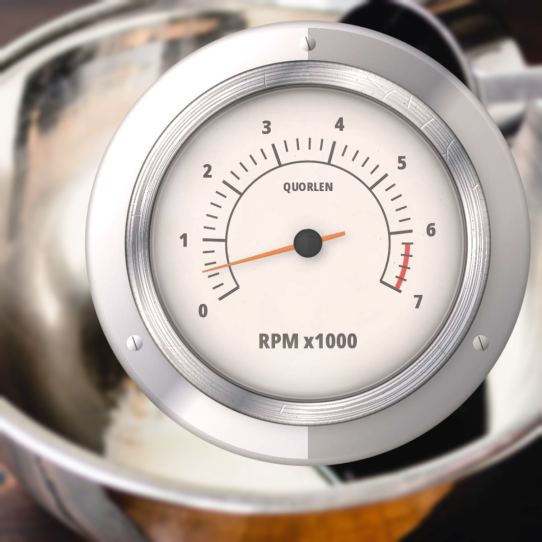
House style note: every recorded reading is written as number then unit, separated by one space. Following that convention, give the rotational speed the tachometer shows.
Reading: 500 rpm
